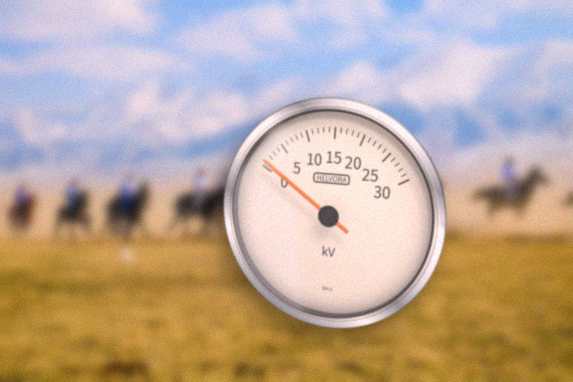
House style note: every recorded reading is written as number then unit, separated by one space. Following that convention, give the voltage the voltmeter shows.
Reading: 1 kV
